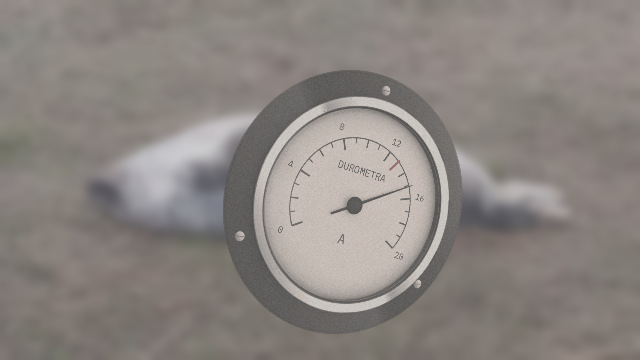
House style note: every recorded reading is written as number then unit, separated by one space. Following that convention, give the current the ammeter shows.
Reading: 15 A
